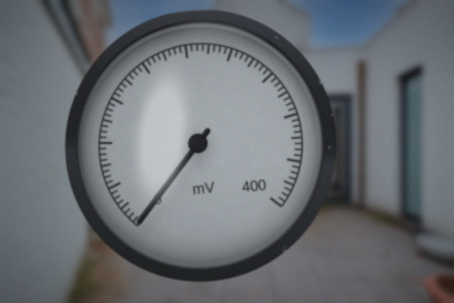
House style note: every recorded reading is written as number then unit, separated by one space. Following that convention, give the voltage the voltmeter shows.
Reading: 0 mV
